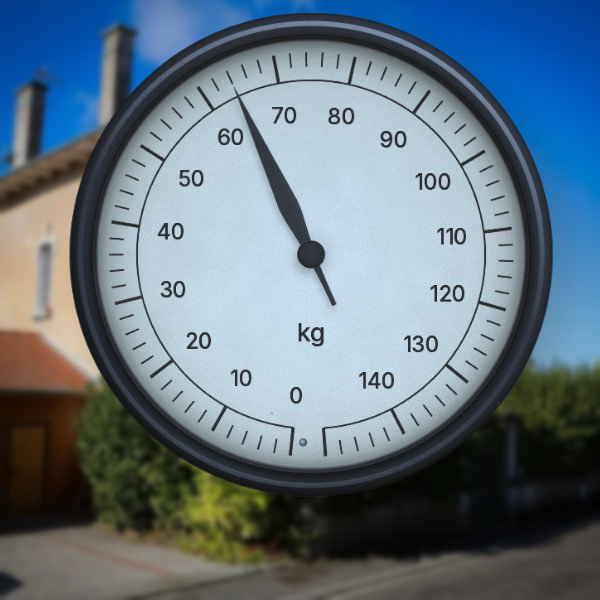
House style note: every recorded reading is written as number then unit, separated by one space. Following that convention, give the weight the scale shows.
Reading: 64 kg
